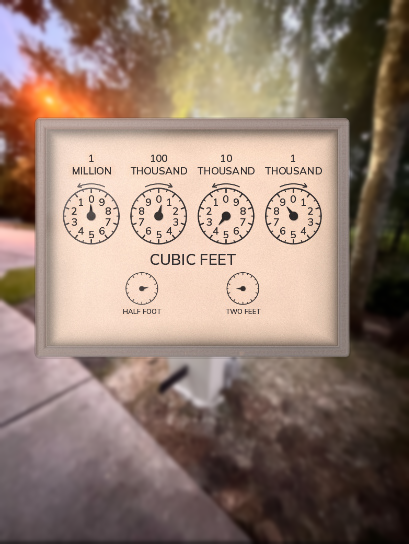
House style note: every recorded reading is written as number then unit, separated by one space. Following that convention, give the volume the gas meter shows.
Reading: 3900 ft³
